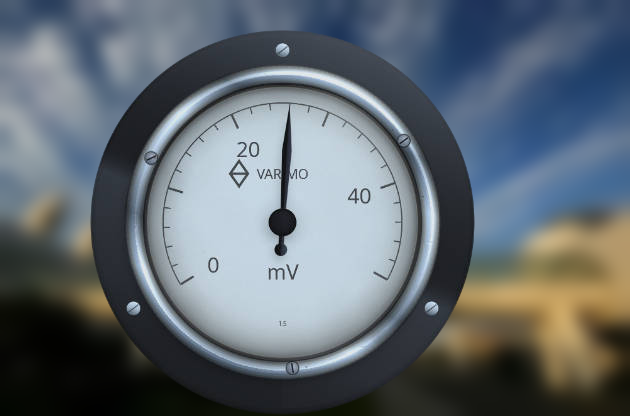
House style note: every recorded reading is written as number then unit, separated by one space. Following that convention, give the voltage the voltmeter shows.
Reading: 26 mV
